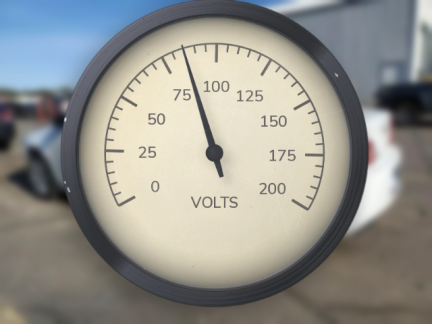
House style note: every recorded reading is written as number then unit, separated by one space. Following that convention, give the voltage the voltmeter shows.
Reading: 85 V
